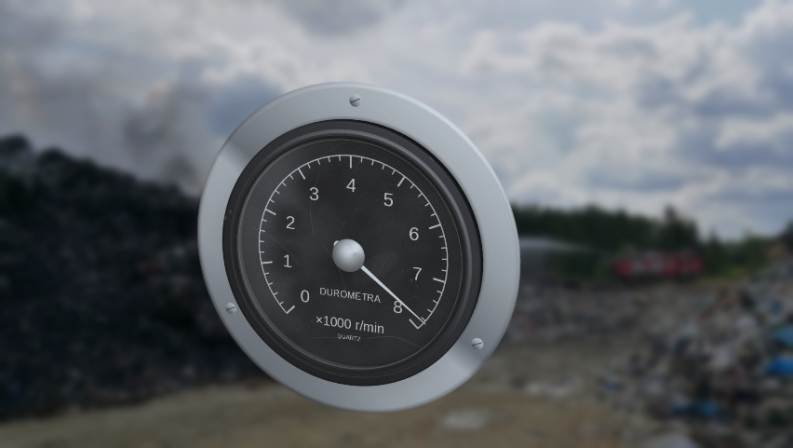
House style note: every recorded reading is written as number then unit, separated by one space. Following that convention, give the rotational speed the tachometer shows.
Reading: 7800 rpm
